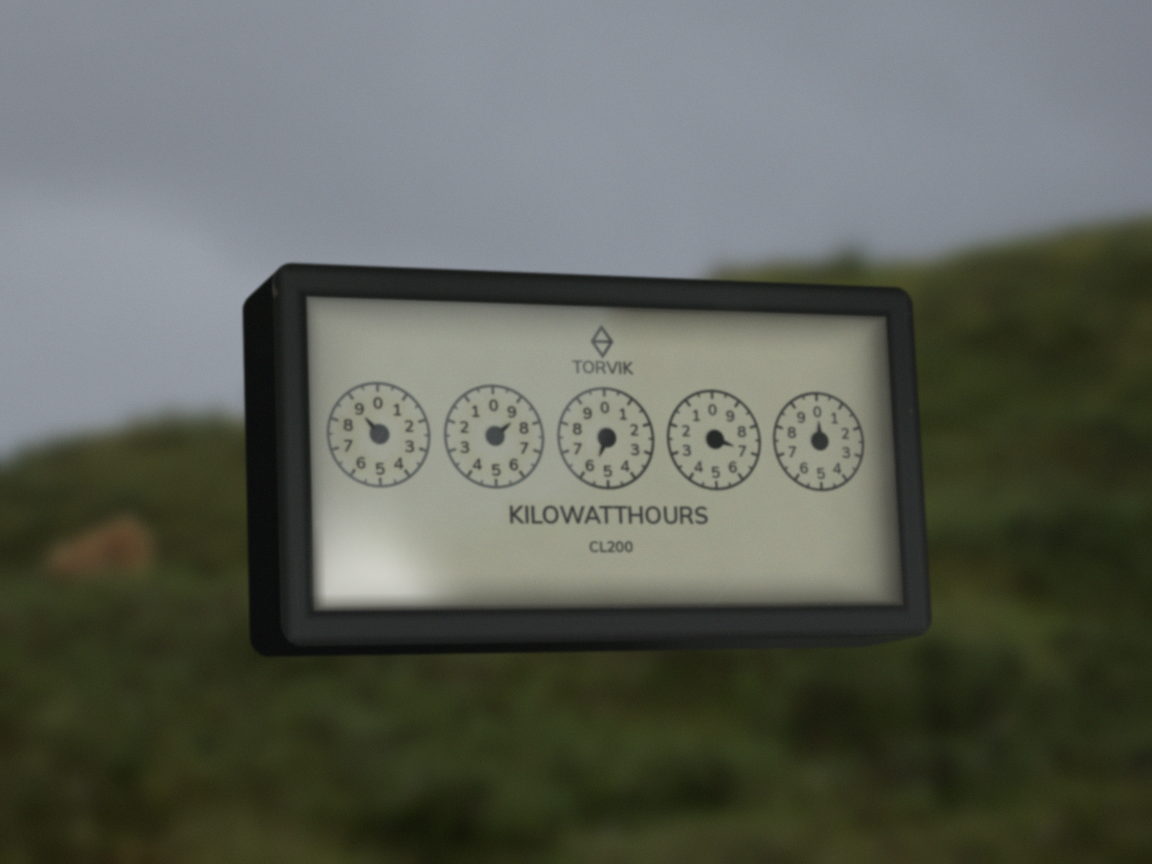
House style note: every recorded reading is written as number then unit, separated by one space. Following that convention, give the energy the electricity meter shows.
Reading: 88570 kWh
